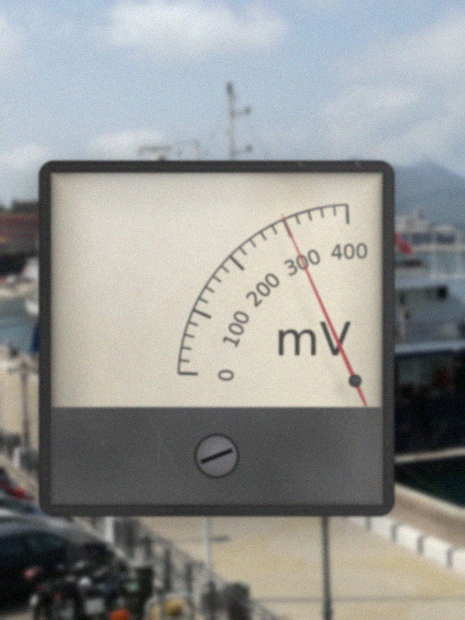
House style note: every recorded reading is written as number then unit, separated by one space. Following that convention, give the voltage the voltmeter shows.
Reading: 300 mV
